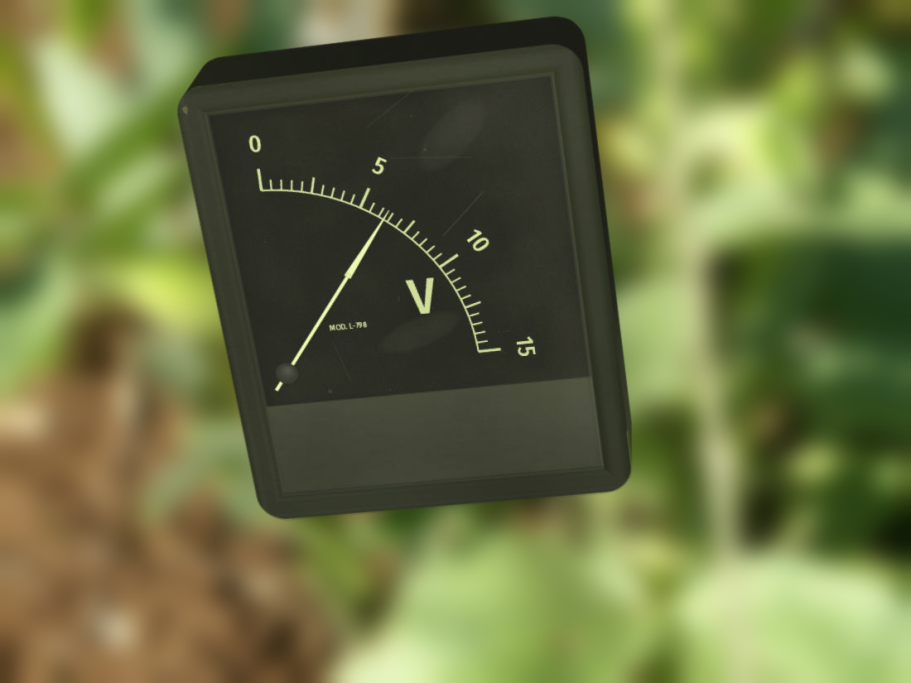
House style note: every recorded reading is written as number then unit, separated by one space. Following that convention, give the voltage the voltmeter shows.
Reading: 6.25 V
